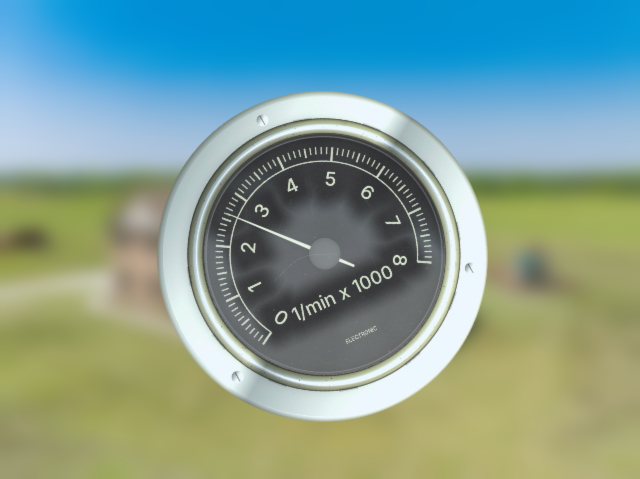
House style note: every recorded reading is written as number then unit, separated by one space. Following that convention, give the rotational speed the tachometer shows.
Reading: 2600 rpm
